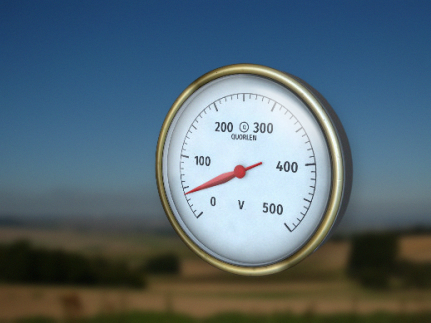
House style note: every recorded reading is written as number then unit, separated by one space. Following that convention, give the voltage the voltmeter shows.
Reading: 40 V
